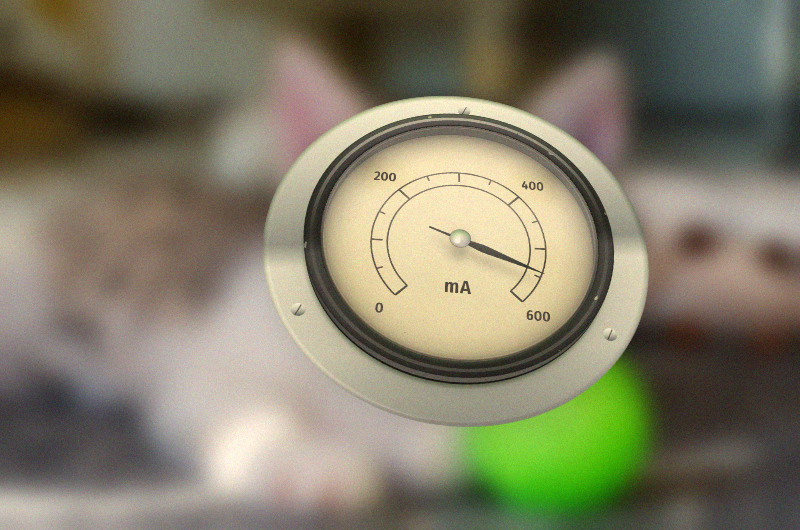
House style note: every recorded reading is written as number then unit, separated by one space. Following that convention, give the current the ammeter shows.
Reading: 550 mA
